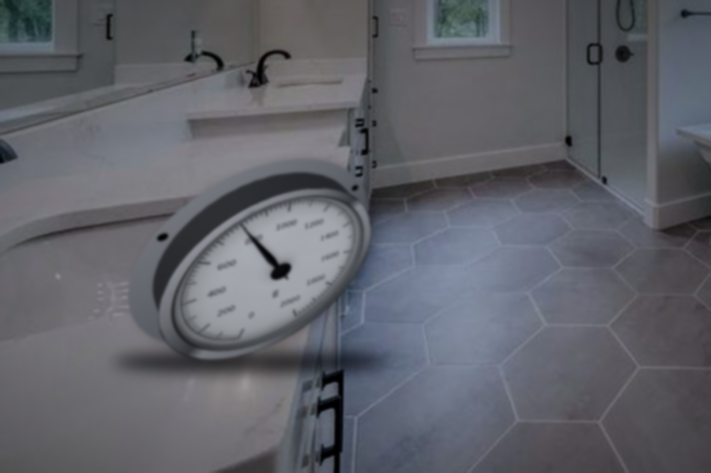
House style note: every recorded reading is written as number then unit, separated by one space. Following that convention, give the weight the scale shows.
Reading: 800 g
